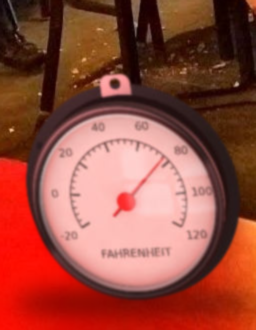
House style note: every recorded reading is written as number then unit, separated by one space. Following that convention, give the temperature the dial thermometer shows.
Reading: 76 °F
